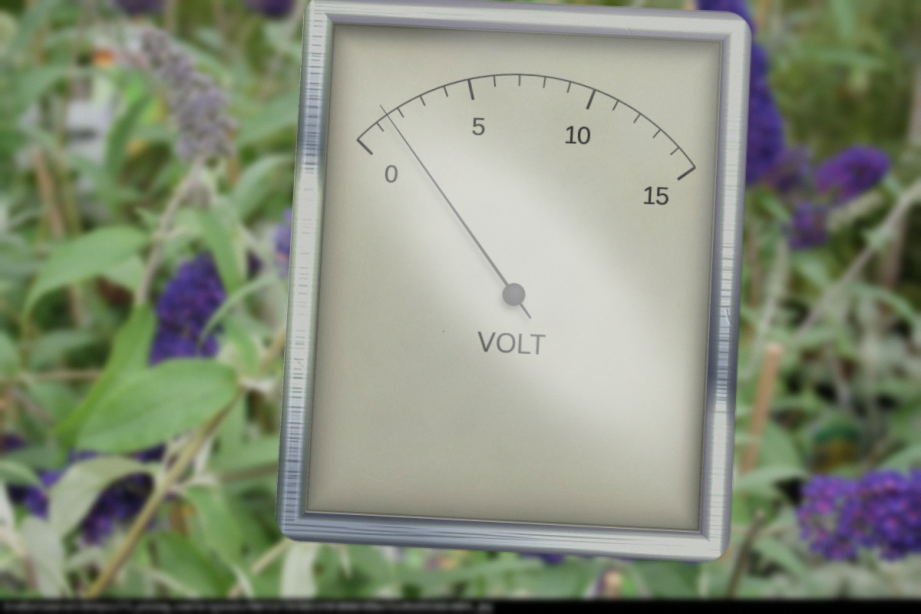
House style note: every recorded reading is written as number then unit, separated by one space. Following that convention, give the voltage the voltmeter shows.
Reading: 1.5 V
